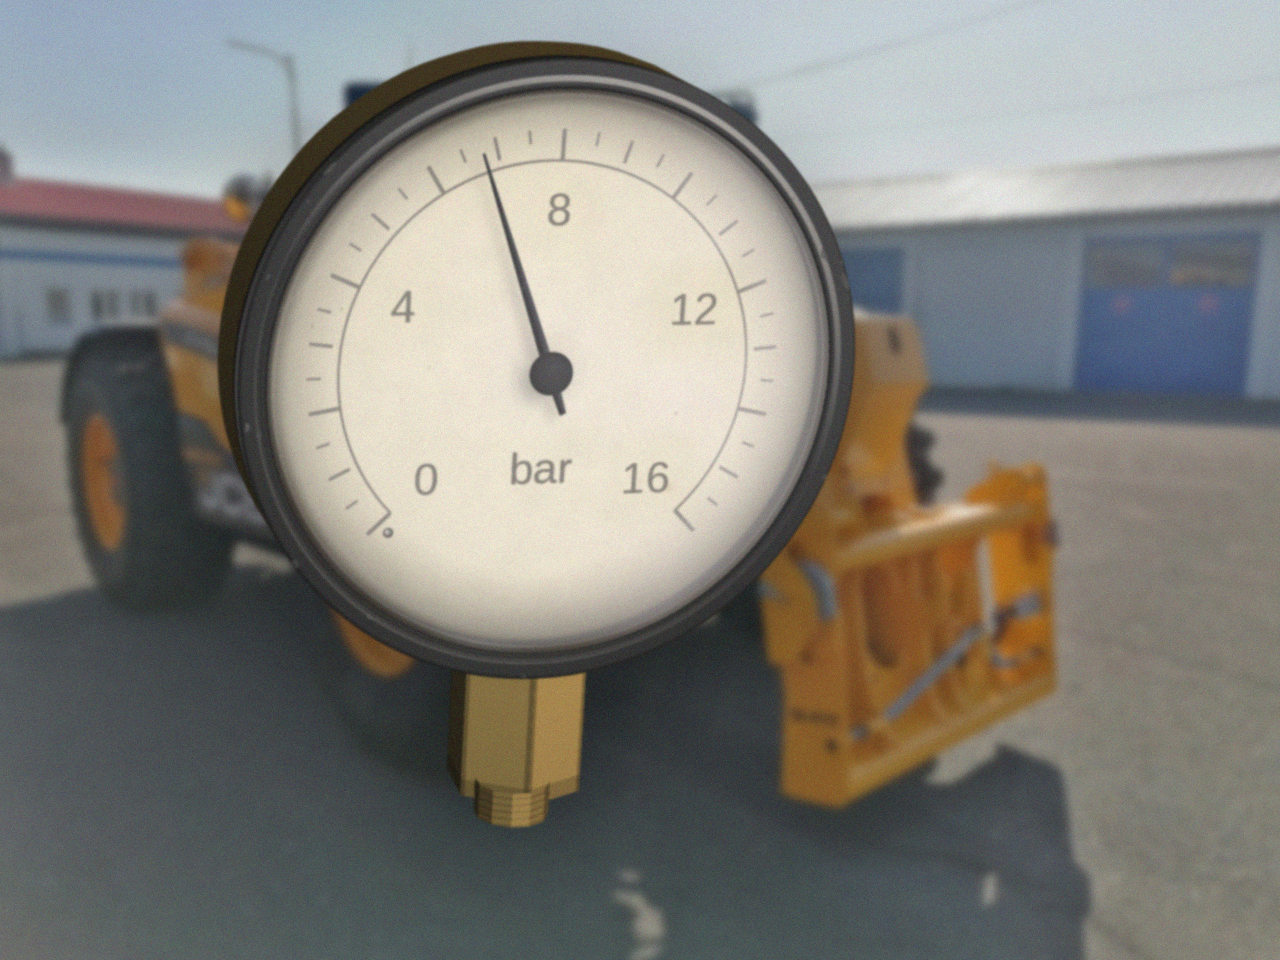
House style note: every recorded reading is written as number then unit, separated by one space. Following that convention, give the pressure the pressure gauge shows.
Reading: 6.75 bar
